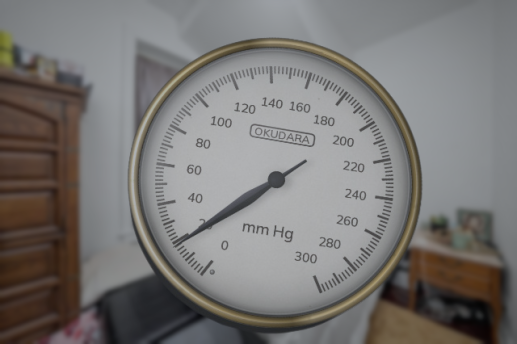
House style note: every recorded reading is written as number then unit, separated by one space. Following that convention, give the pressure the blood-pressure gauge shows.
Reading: 18 mmHg
